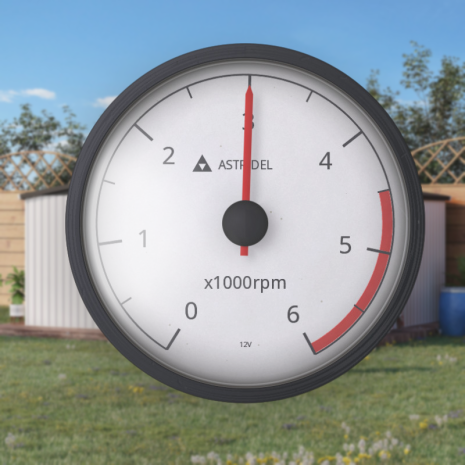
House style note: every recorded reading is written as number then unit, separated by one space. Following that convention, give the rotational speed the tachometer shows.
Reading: 3000 rpm
